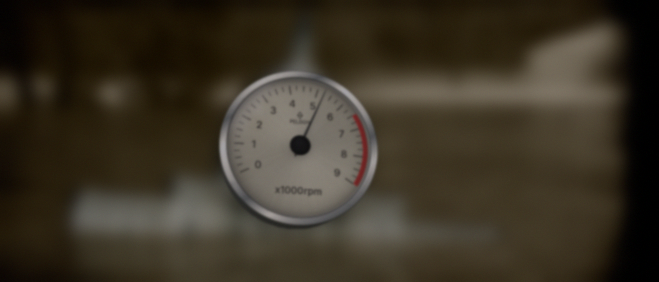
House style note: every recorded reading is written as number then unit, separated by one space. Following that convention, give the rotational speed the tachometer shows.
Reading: 5250 rpm
